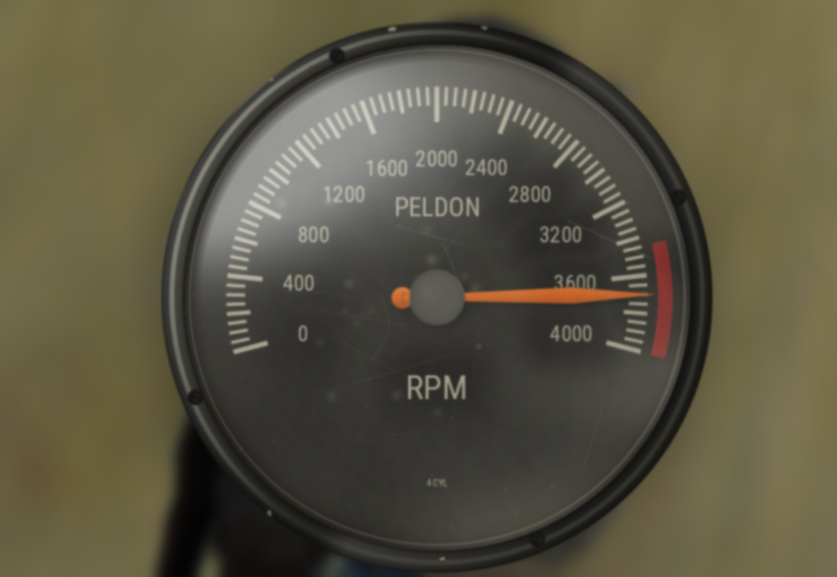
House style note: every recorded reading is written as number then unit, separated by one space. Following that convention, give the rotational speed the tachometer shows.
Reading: 3700 rpm
